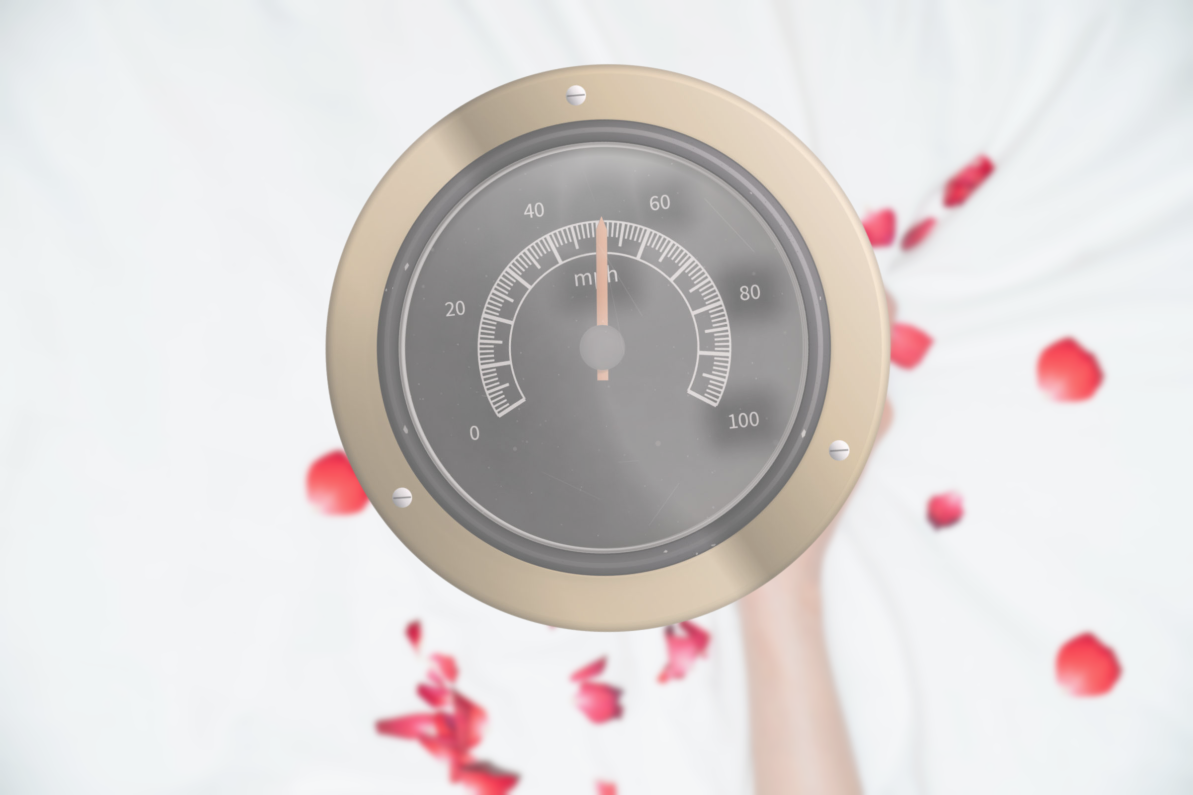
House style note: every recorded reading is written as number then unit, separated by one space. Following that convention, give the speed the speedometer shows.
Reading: 51 mph
